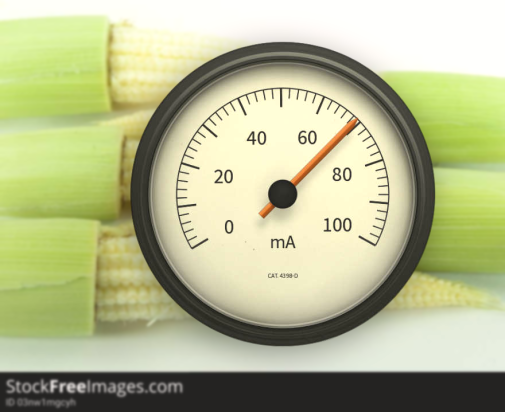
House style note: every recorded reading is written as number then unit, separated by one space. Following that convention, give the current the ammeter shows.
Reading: 69 mA
